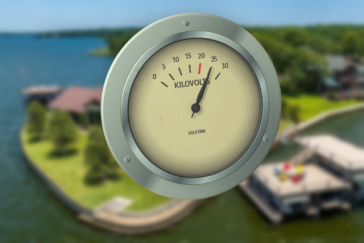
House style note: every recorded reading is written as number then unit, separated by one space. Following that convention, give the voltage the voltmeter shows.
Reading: 25 kV
